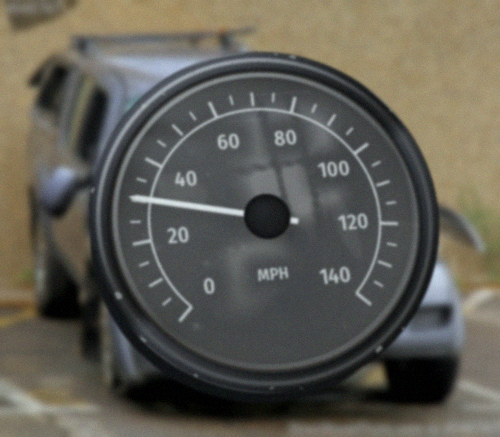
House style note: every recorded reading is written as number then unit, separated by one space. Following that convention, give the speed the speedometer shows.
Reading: 30 mph
